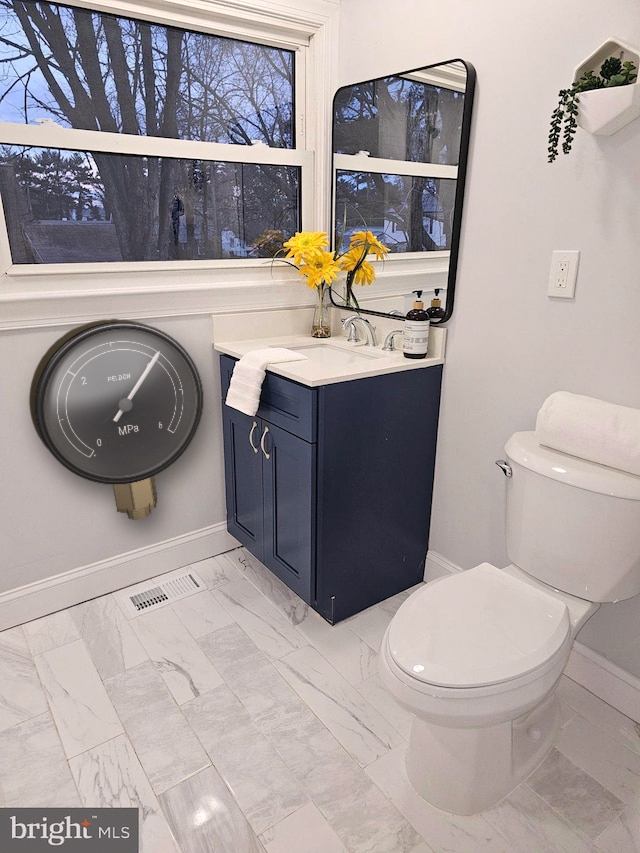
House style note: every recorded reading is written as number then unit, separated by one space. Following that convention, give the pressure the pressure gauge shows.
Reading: 4 MPa
